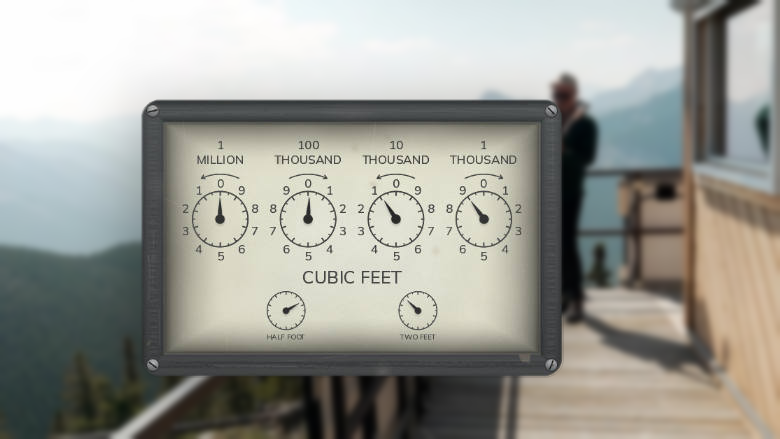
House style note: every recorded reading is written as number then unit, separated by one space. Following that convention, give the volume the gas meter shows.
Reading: 900 ft³
